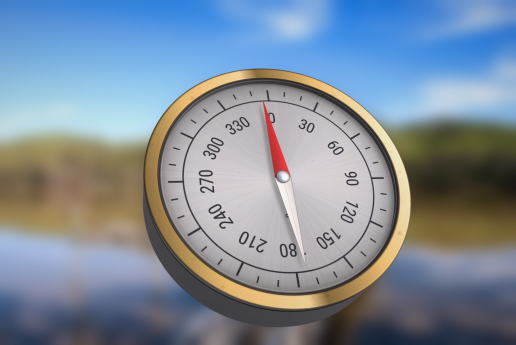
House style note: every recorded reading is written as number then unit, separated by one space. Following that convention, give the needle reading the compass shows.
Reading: 355 °
